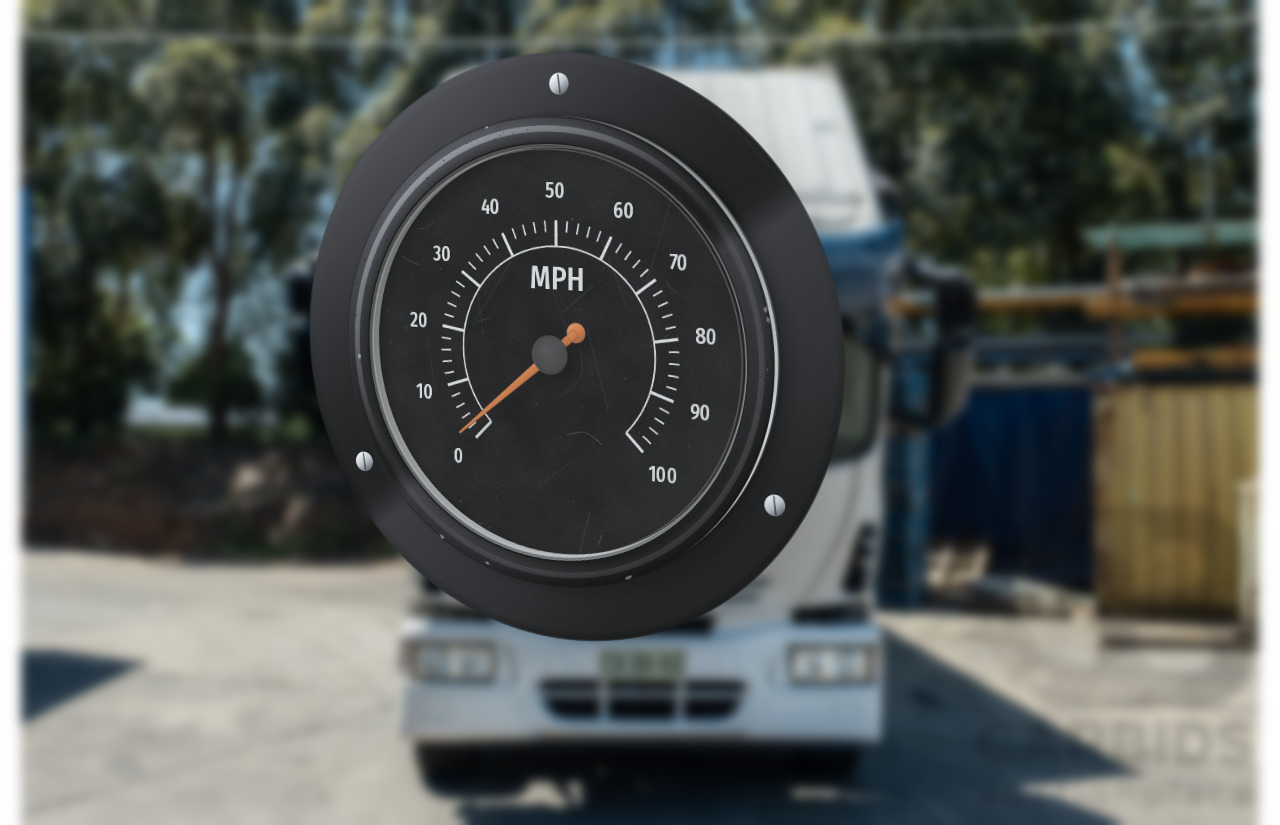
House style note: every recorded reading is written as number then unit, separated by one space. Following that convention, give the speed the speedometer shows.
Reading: 2 mph
